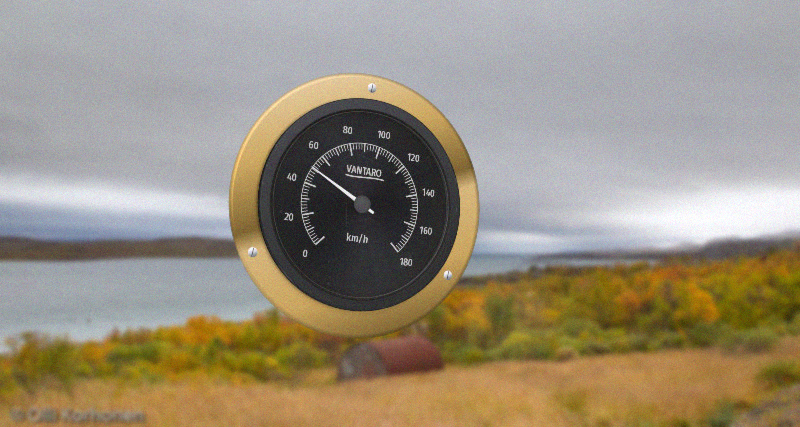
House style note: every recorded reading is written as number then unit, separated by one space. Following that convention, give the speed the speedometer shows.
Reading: 50 km/h
